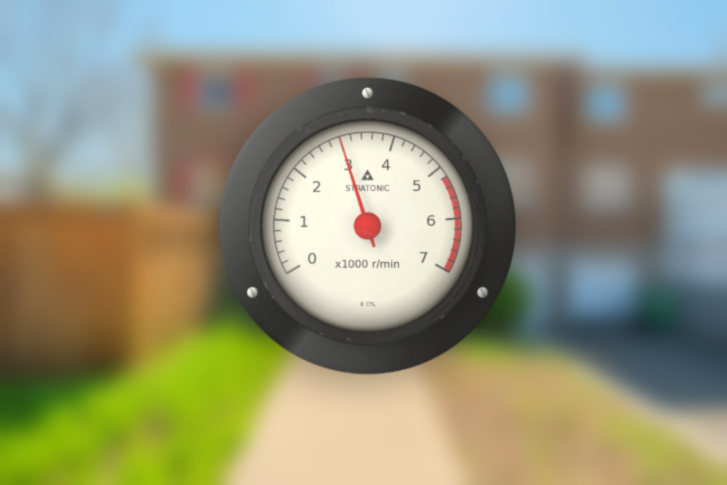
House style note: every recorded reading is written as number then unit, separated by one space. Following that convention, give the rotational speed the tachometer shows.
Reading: 3000 rpm
